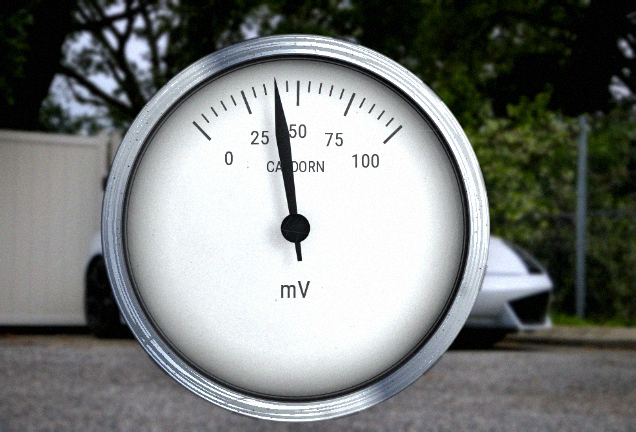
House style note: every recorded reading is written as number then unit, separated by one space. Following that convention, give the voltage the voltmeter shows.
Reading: 40 mV
